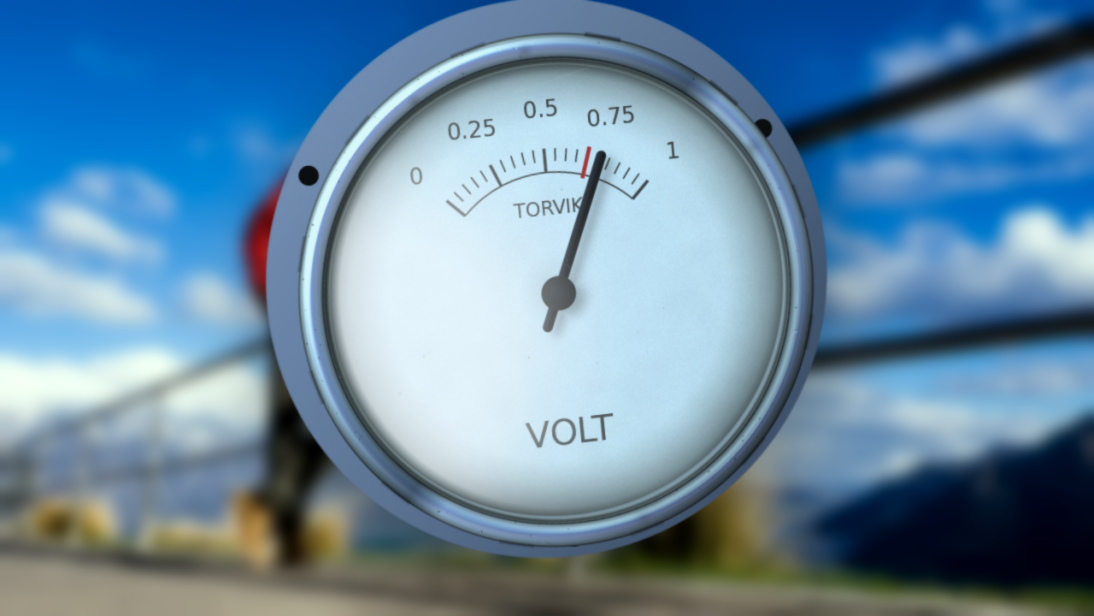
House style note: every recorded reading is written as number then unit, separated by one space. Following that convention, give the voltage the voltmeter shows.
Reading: 0.75 V
